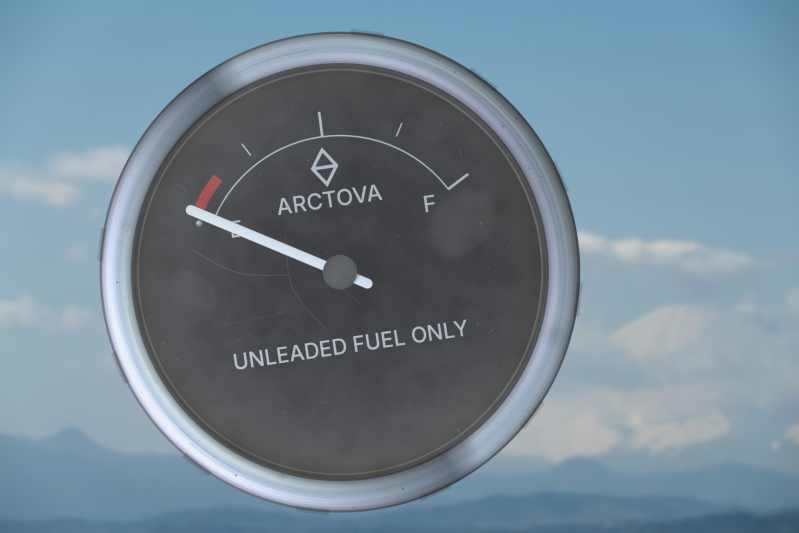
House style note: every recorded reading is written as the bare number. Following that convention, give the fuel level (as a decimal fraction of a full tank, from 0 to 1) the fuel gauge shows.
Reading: 0
